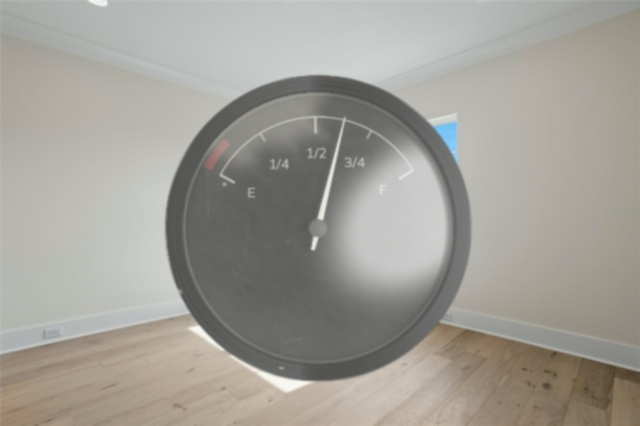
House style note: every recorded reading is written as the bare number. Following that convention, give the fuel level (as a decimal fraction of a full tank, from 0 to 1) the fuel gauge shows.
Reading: 0.625
